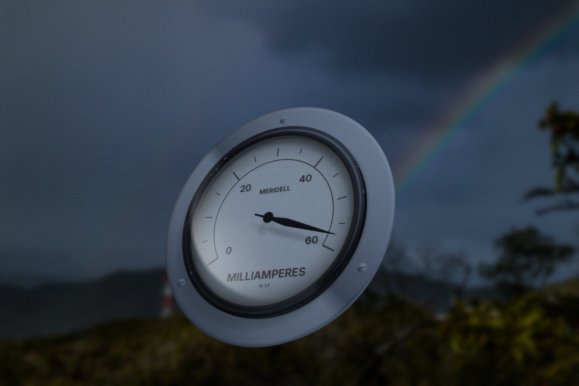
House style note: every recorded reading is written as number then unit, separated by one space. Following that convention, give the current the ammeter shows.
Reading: 57.5 mA
